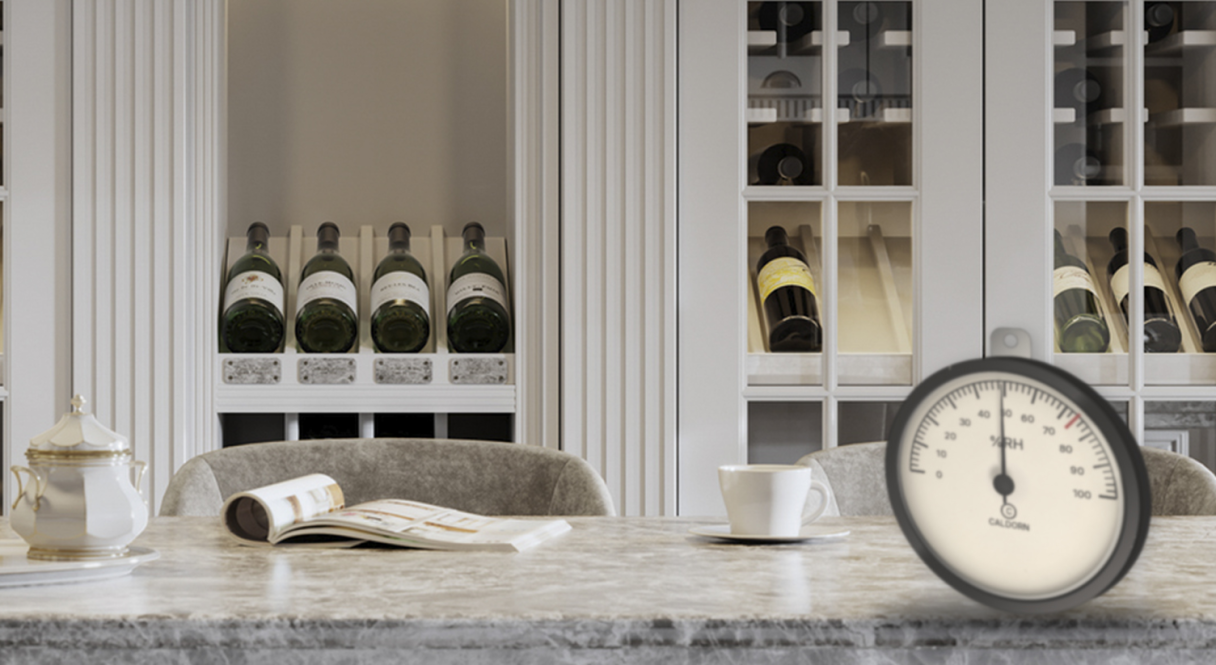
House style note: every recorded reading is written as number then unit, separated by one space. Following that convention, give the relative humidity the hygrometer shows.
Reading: 50 %
